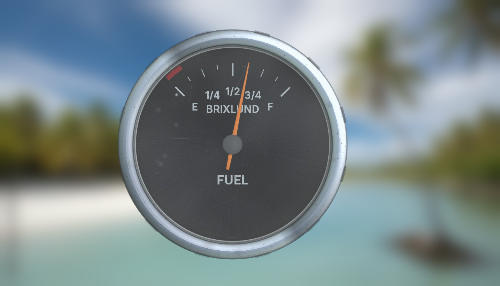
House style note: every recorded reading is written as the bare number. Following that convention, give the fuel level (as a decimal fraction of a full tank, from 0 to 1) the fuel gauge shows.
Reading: 0.625
